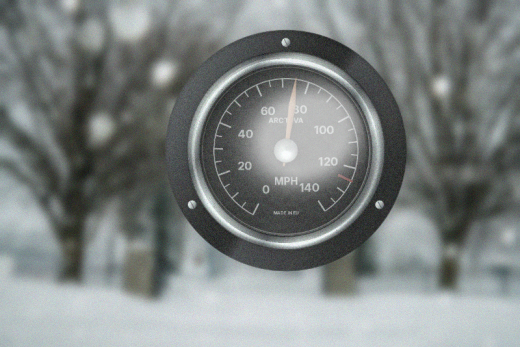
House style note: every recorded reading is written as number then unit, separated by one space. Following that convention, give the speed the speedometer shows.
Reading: 75 mph
